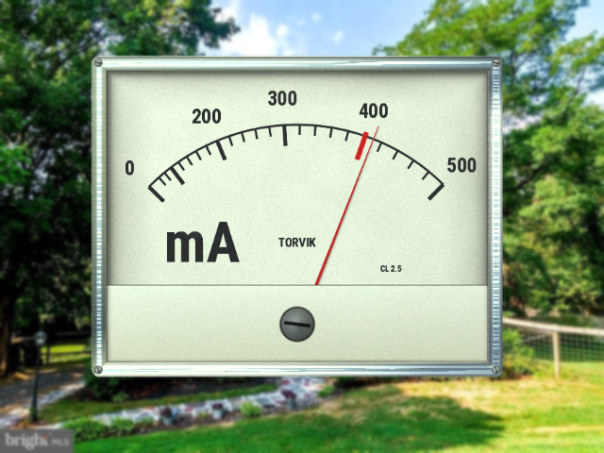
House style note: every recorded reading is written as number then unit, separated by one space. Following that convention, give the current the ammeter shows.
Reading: 410 mA
